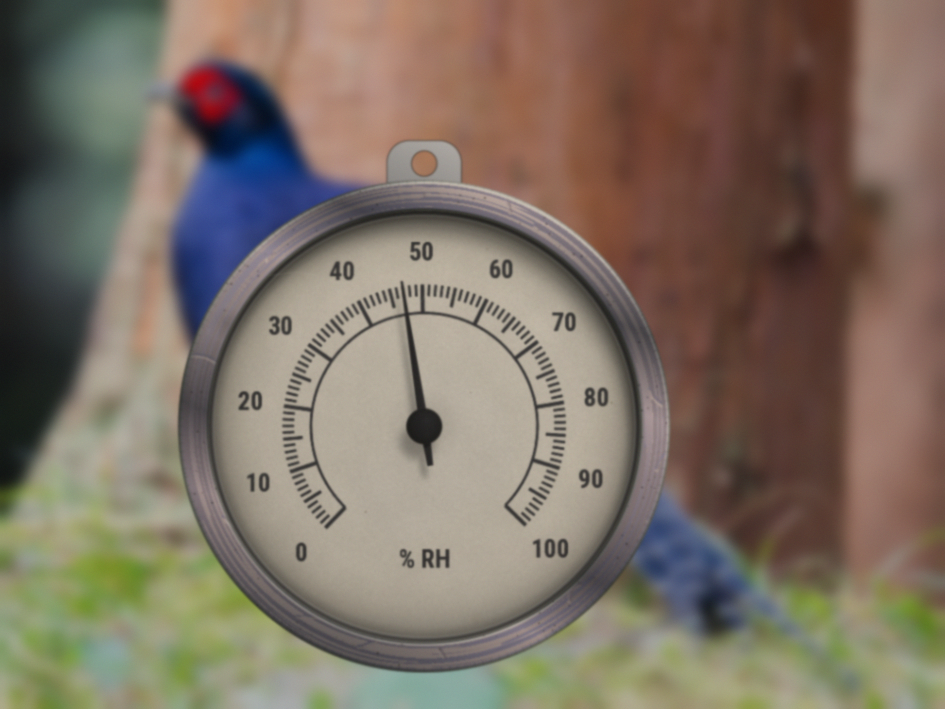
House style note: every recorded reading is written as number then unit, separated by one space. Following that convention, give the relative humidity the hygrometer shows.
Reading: 47 %
